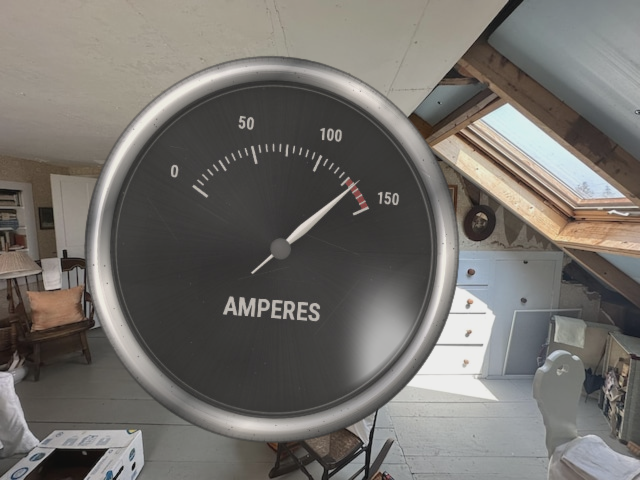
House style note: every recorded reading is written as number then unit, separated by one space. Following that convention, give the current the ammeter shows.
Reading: 130 A
